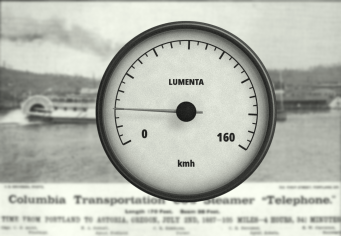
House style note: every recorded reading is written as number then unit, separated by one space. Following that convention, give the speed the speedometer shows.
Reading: 20 km/h
